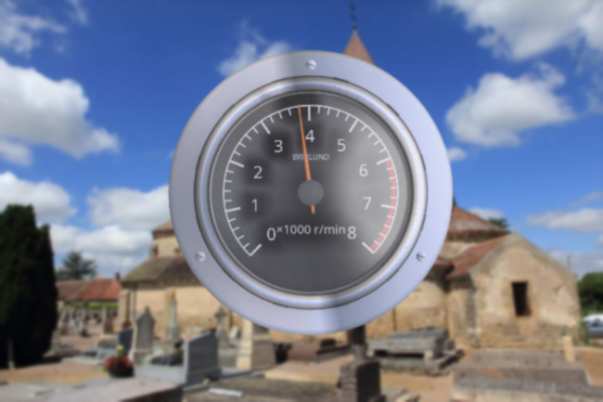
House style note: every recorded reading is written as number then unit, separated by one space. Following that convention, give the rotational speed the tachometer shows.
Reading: 3800 rpm
